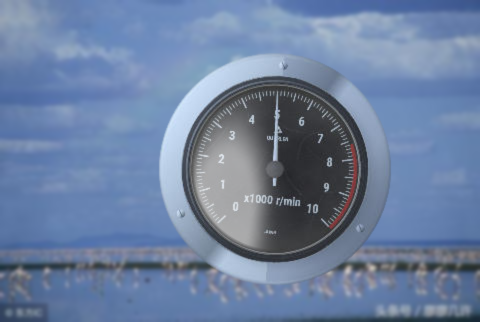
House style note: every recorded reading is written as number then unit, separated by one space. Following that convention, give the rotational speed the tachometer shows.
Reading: 5000 rpm
